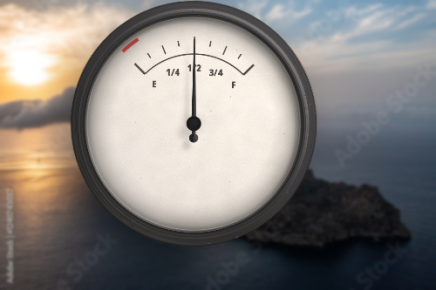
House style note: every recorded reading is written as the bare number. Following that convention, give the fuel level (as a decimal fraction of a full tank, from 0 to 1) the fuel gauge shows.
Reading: 0.5
